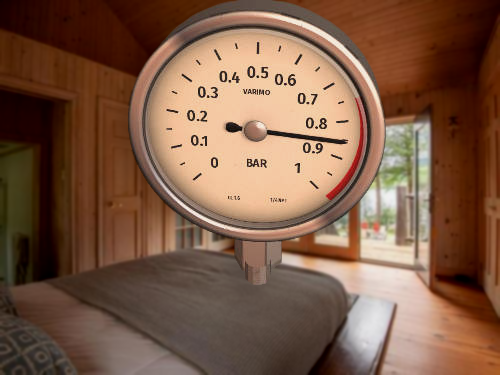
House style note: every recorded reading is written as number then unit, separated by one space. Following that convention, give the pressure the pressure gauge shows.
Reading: 0.85 bar
